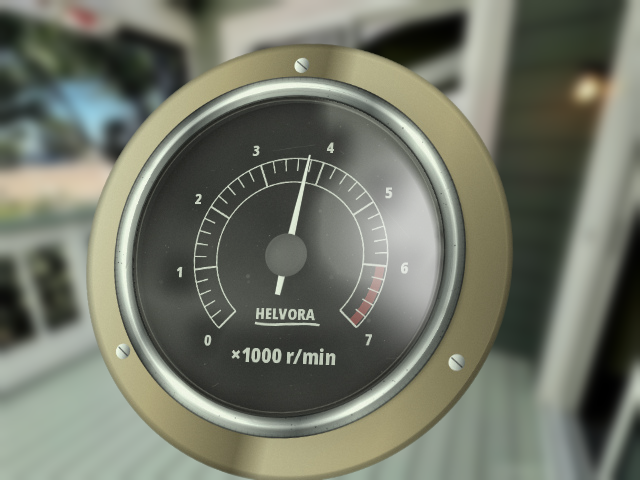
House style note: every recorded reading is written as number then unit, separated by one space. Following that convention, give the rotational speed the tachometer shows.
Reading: 3800 rpm
